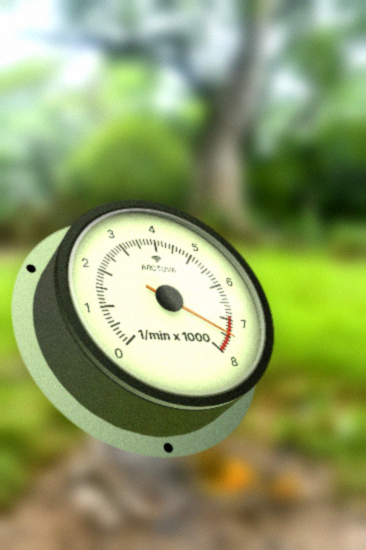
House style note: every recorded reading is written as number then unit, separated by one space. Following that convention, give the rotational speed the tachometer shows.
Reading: 7500 rpm
